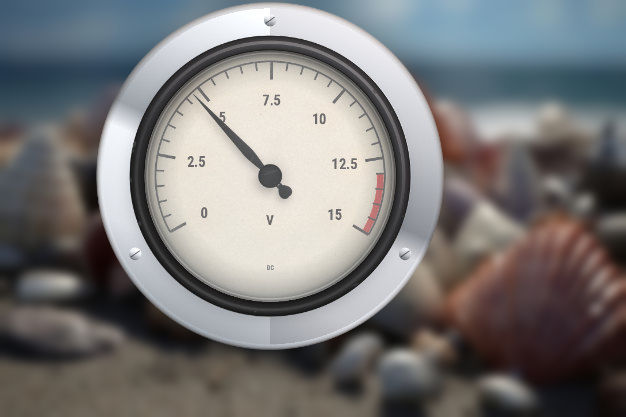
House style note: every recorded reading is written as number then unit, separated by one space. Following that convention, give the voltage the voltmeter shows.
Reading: 4.75 V
